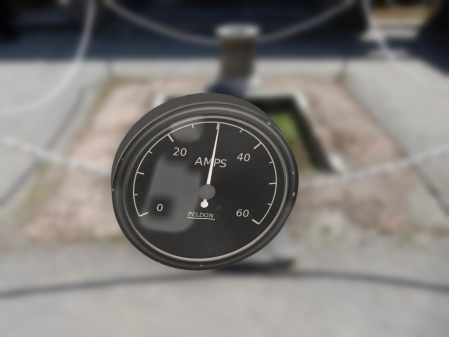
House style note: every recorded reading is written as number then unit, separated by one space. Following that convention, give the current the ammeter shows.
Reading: 30 A
